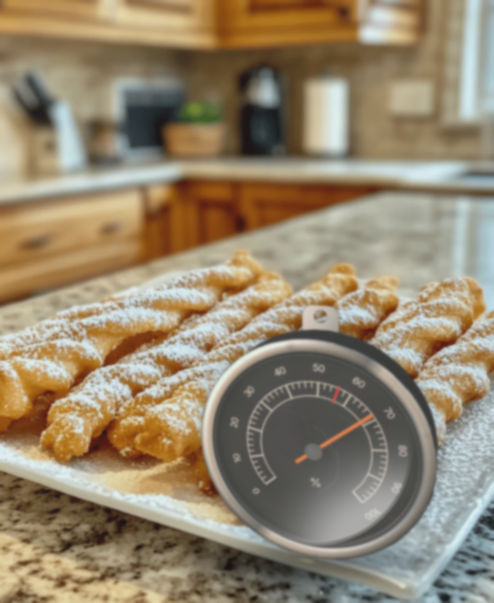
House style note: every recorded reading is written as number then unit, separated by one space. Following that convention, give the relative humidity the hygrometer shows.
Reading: 68 %
